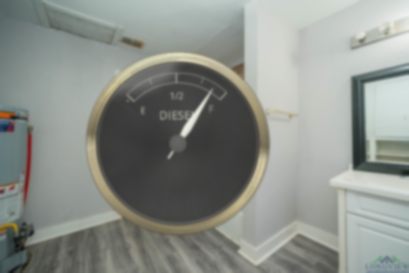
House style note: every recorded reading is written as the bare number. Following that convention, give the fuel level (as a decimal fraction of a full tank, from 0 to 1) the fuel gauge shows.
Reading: 0.875
